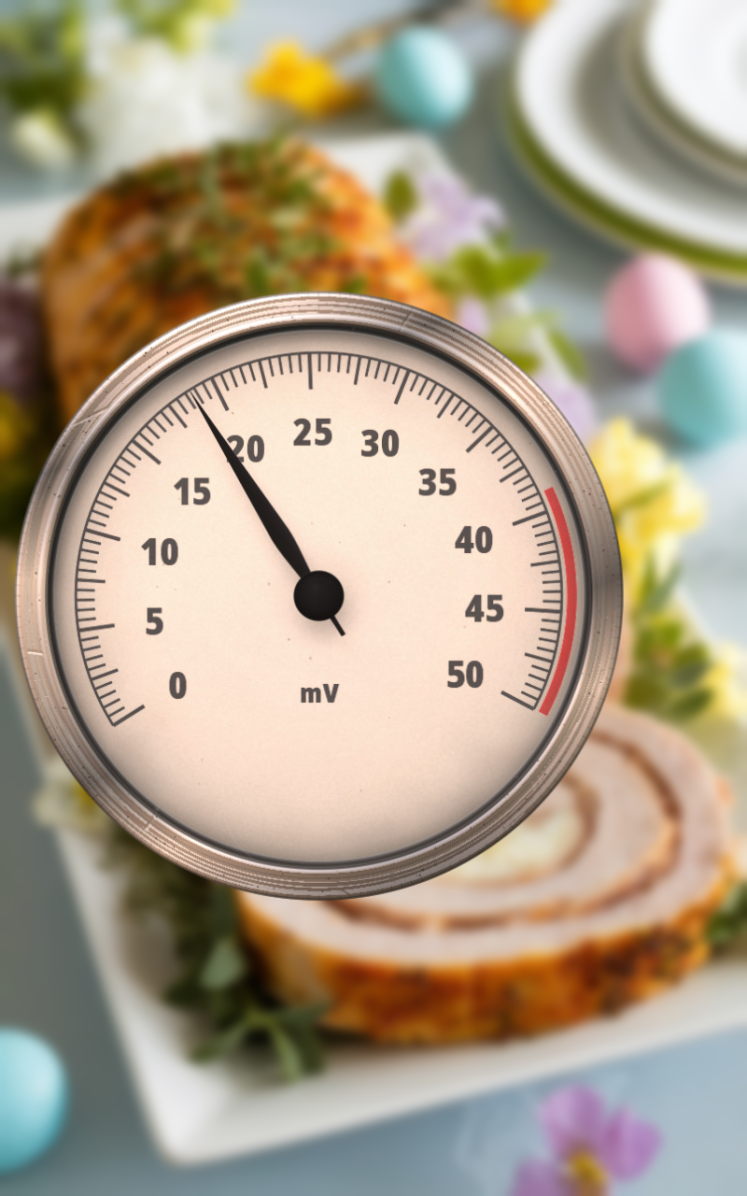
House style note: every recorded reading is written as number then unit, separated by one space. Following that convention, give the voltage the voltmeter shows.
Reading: 18.75 mV
